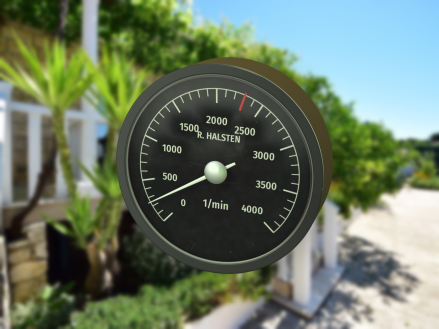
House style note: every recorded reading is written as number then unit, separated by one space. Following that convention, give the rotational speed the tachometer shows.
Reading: 250 rpm
